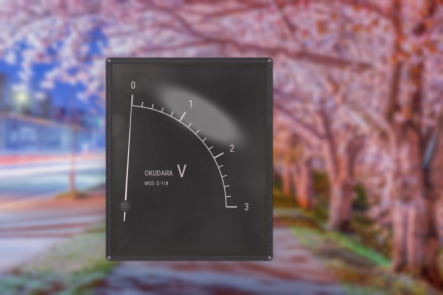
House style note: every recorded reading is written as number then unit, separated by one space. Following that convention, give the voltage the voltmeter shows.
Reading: 0 V
